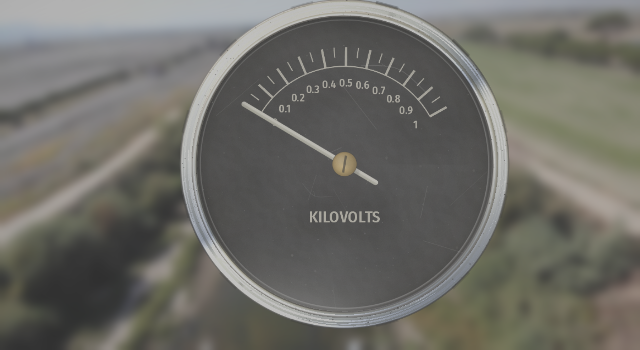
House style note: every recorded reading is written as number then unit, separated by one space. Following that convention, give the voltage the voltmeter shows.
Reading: 0 kV
